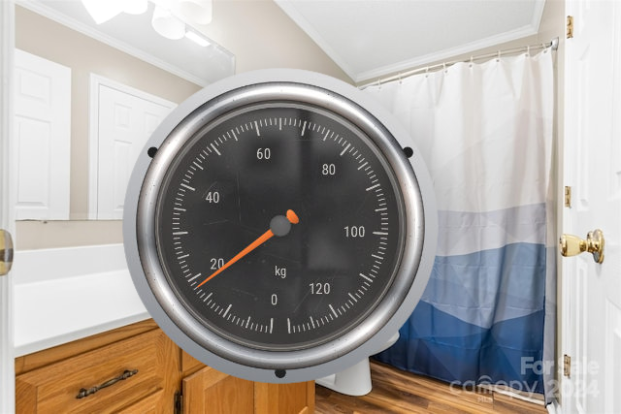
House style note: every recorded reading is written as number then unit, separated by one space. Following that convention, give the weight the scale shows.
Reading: 18 kg
